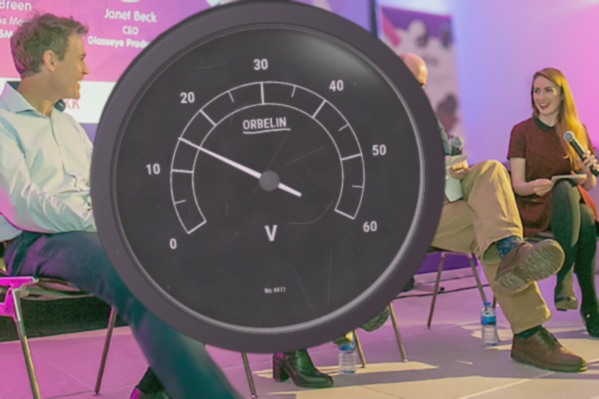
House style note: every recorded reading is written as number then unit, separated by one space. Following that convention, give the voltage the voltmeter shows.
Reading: 15 V
